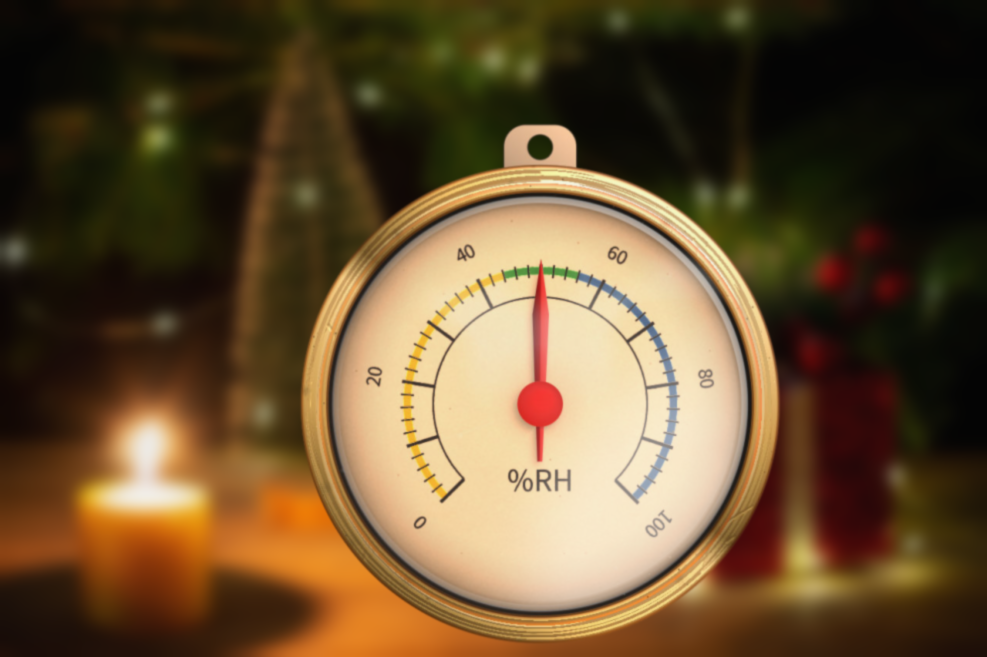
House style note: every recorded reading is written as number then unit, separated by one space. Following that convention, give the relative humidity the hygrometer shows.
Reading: 50 %
